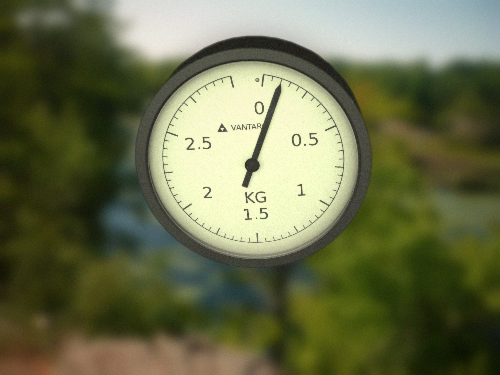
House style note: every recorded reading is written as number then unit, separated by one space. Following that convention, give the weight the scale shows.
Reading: 0.1 kg
